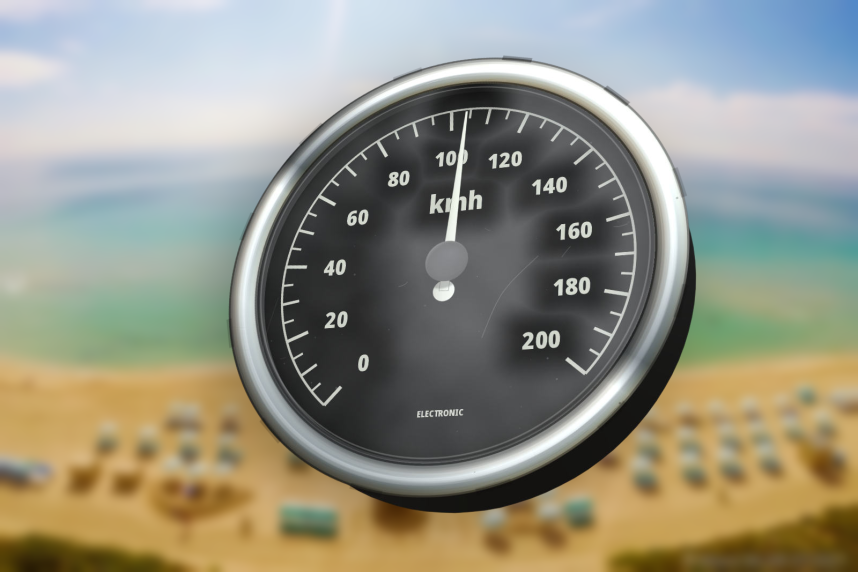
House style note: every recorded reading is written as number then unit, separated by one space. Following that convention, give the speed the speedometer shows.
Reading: 105 km/h
